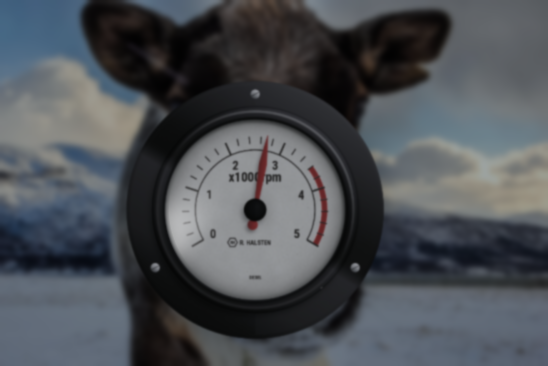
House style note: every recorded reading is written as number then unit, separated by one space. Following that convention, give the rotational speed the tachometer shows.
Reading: 2700 rpm
